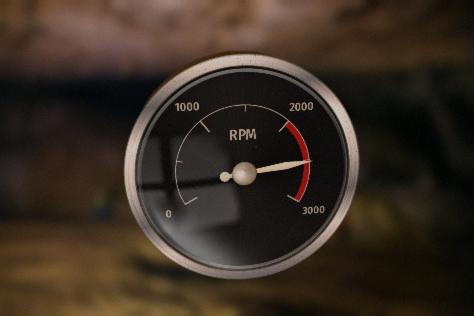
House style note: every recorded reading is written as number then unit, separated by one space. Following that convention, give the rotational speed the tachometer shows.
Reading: 2500 rpm
